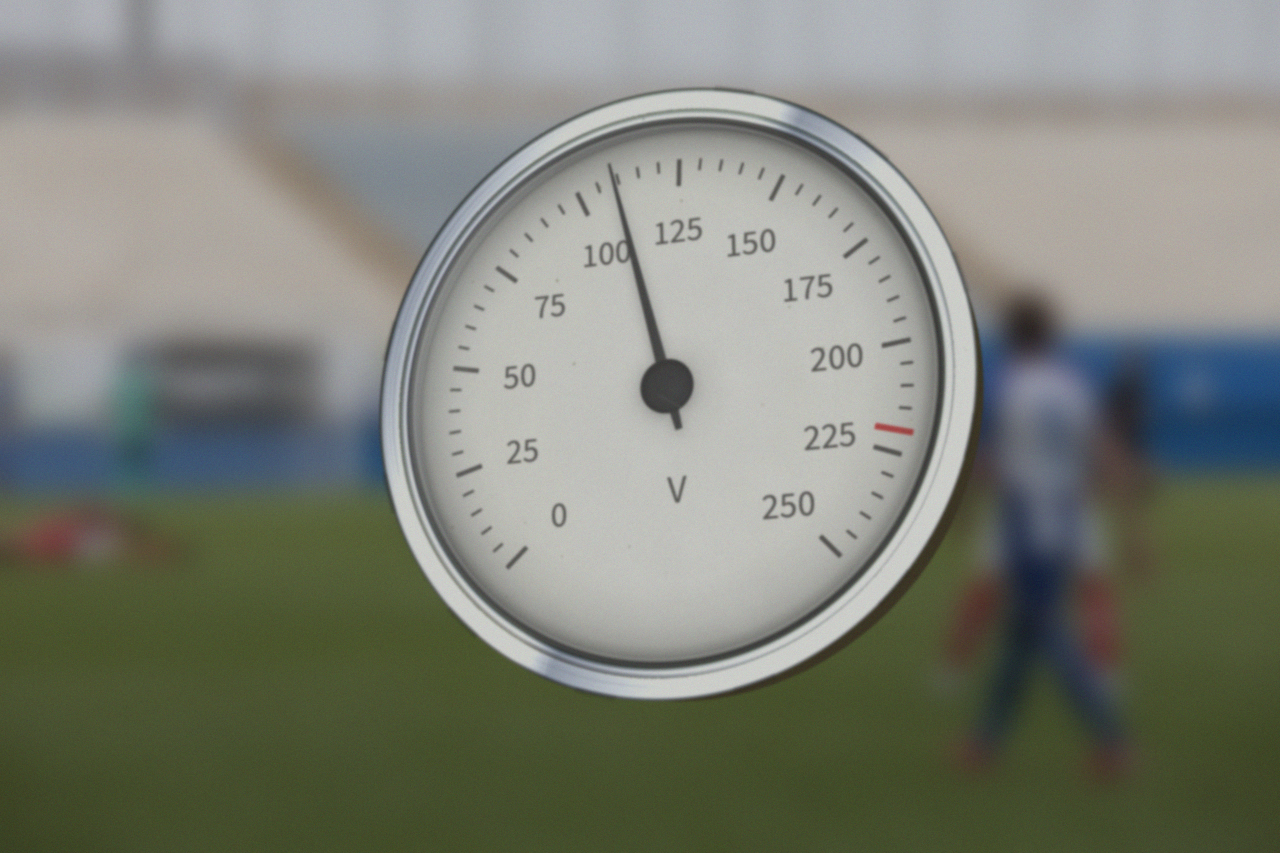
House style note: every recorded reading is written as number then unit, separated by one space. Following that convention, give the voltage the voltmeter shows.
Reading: 110 V
